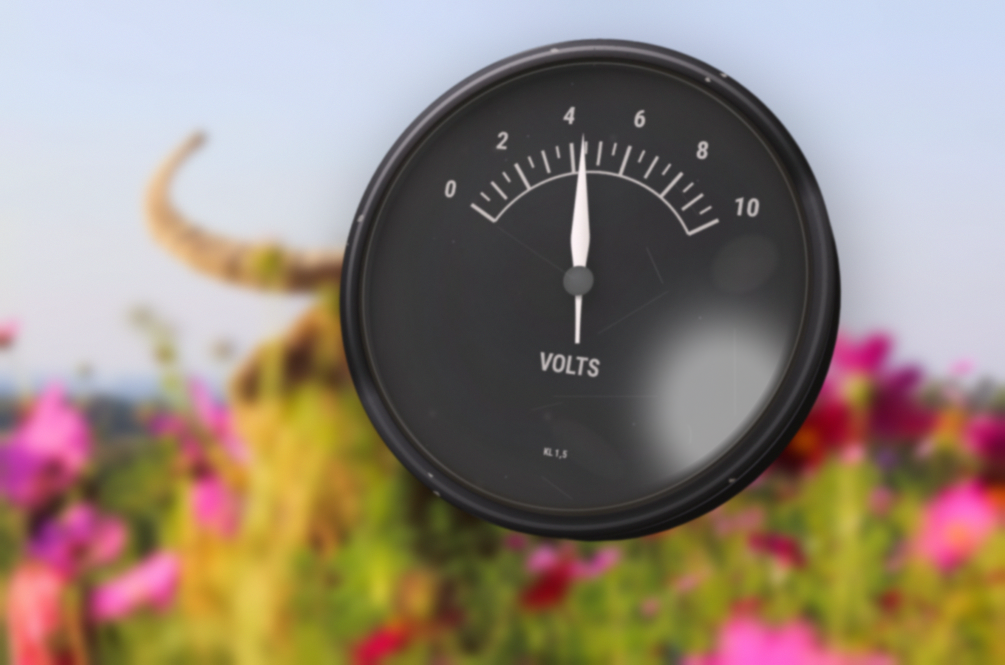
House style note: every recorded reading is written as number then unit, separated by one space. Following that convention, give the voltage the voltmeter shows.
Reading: 4.5 V
